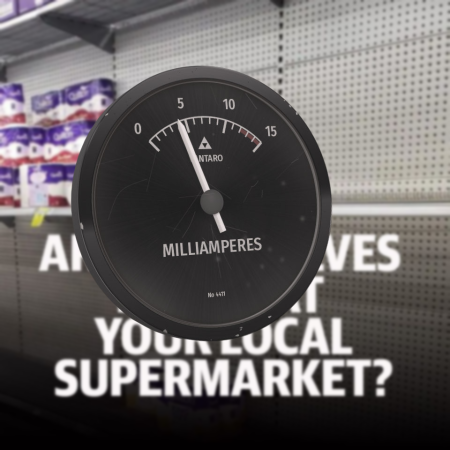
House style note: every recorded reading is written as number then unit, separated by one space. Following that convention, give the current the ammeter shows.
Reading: 4 mA
